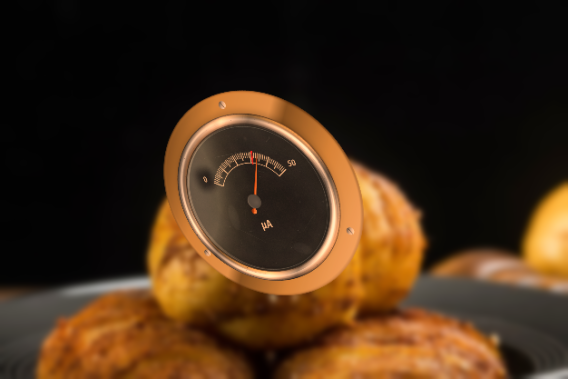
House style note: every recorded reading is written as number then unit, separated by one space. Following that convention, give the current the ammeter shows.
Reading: 35 µA
